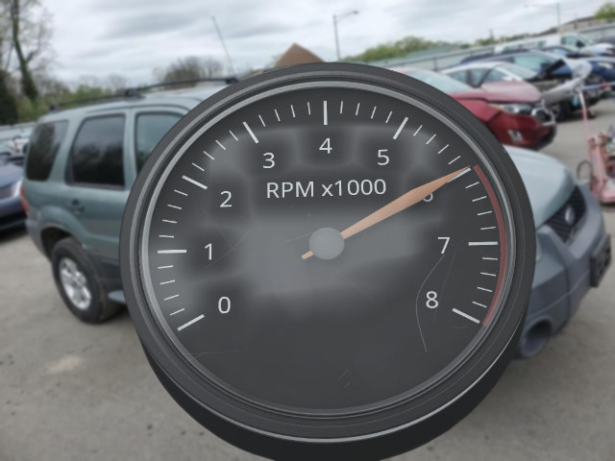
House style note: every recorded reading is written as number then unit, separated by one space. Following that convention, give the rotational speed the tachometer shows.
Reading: 6000 rpm
